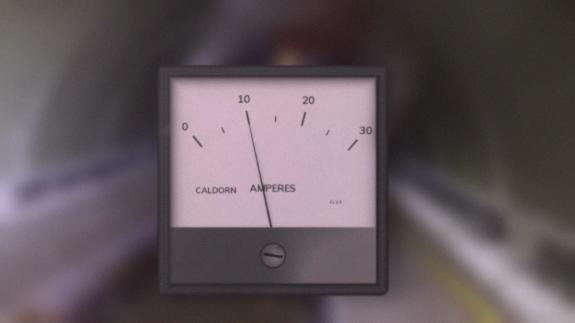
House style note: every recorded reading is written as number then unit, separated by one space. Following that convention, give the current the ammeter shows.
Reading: 10 A
